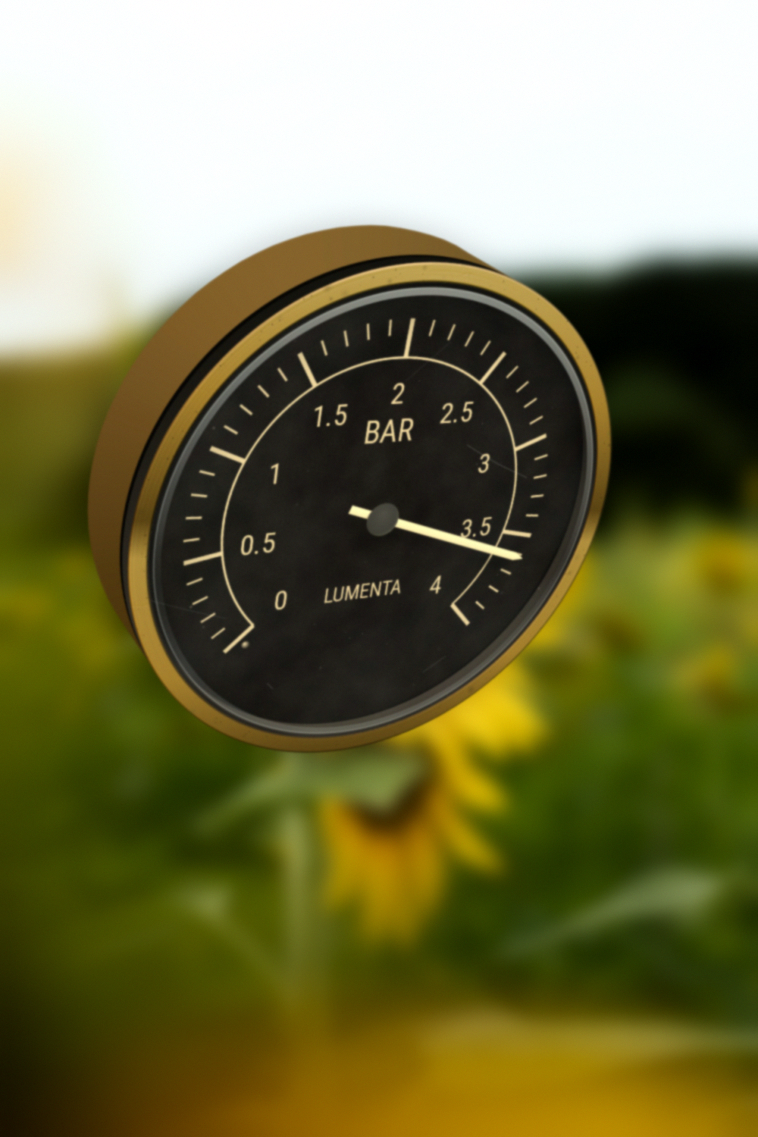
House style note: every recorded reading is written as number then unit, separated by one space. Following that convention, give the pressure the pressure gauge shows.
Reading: 3.6 bar
